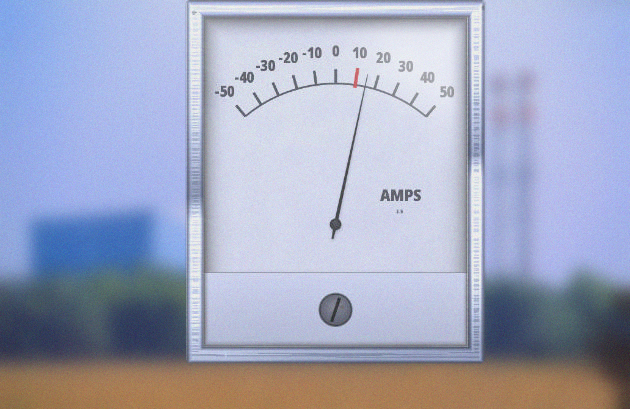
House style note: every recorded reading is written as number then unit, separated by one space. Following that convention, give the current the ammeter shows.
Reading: 15 A
